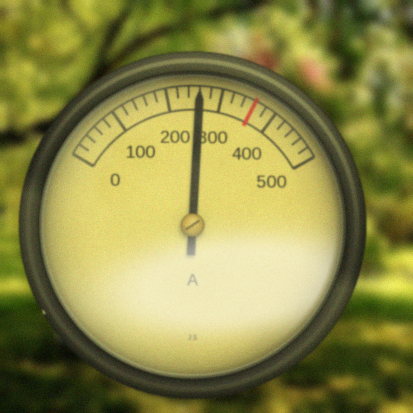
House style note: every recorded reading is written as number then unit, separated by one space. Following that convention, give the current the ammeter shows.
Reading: 260 A
